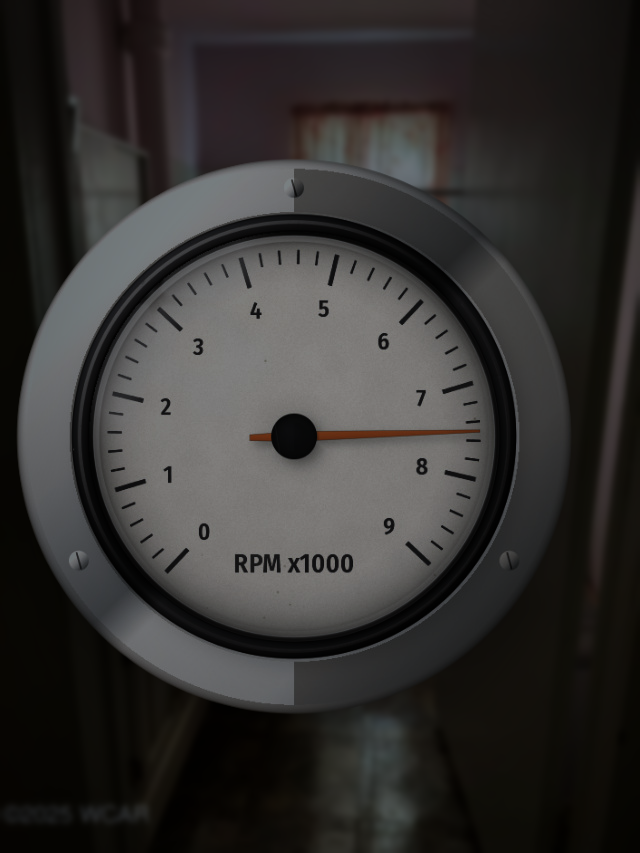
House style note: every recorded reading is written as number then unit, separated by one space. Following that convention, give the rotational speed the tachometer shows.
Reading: 7500 rpm
